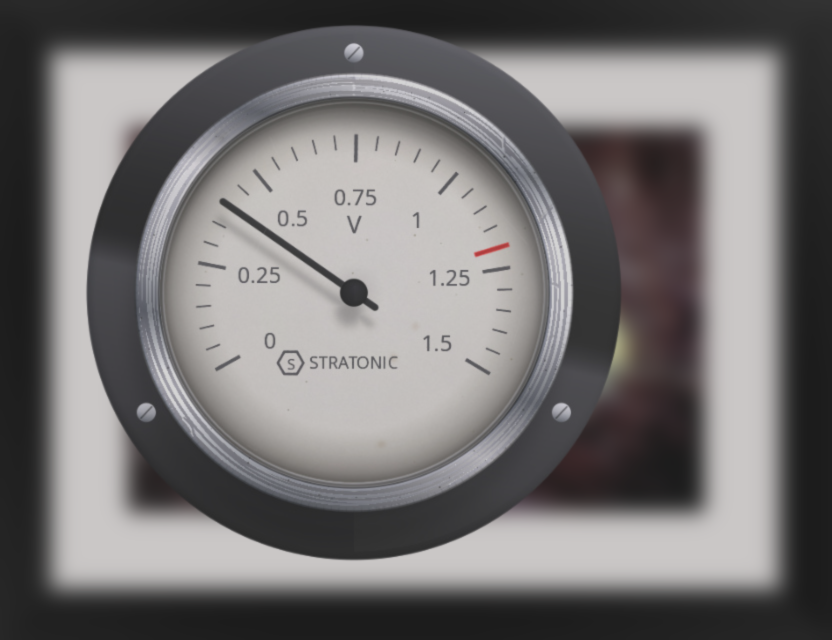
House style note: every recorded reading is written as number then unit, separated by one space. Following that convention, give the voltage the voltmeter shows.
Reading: 0.4 V
